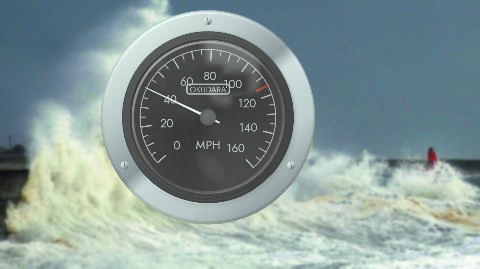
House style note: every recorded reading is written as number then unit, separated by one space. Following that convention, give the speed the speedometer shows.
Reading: 40 mph
